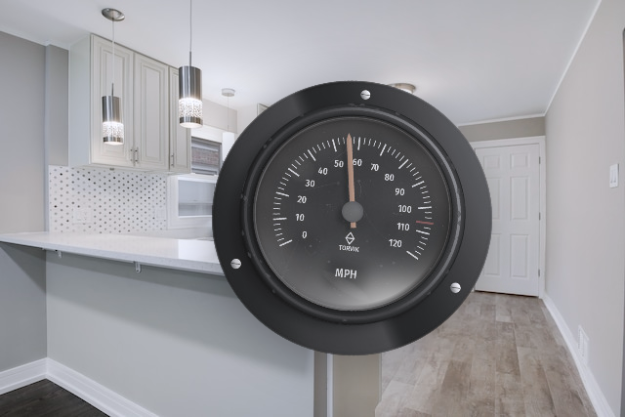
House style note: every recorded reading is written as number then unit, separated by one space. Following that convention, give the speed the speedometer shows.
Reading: 56 mph
